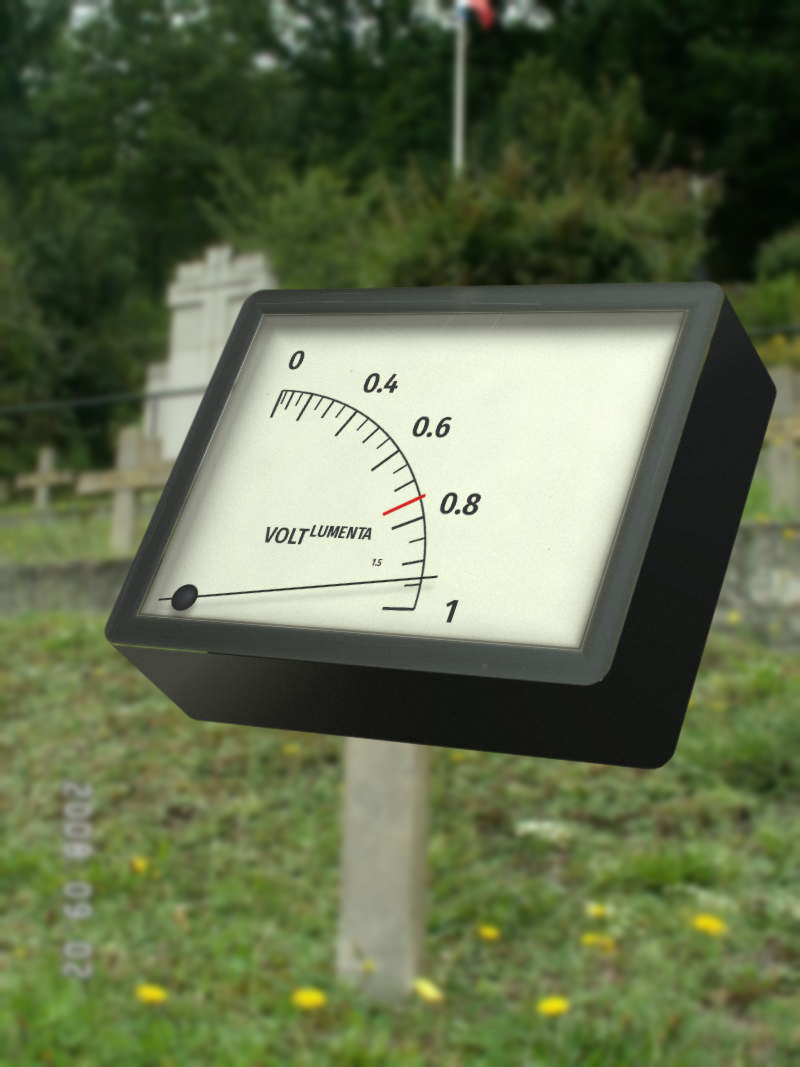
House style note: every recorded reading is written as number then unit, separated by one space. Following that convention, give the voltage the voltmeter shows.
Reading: 0.95 V
